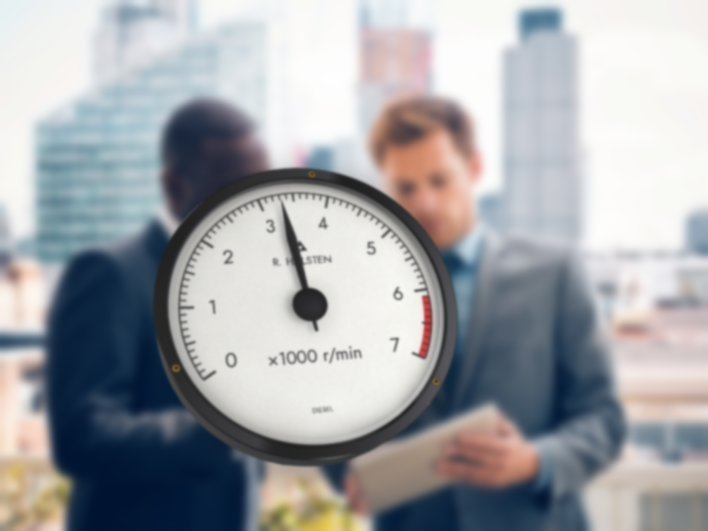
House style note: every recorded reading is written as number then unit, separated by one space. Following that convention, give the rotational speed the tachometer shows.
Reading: 3300 rpm
